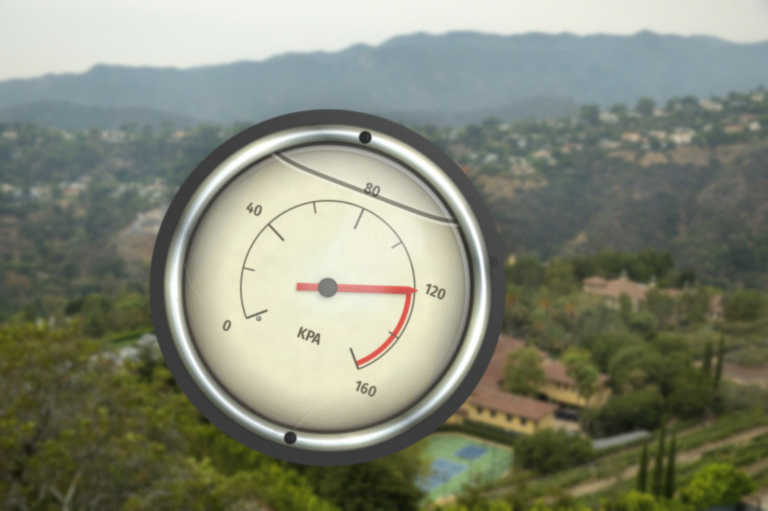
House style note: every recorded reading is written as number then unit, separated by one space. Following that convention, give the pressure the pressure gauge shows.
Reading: 120 kPa
